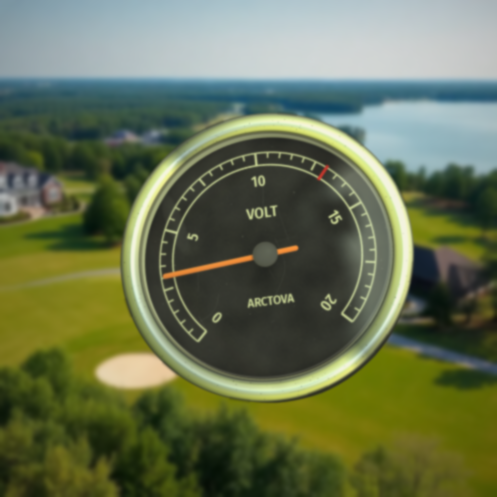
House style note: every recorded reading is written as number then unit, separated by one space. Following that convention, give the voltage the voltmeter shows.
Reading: 3 V
